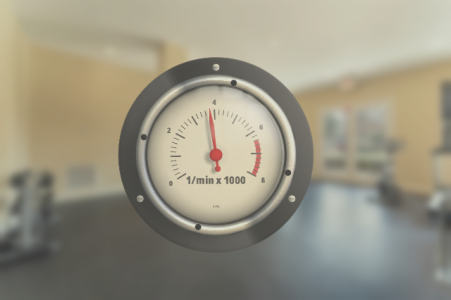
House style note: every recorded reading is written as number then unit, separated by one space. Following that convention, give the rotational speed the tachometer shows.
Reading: 3800 rpm
